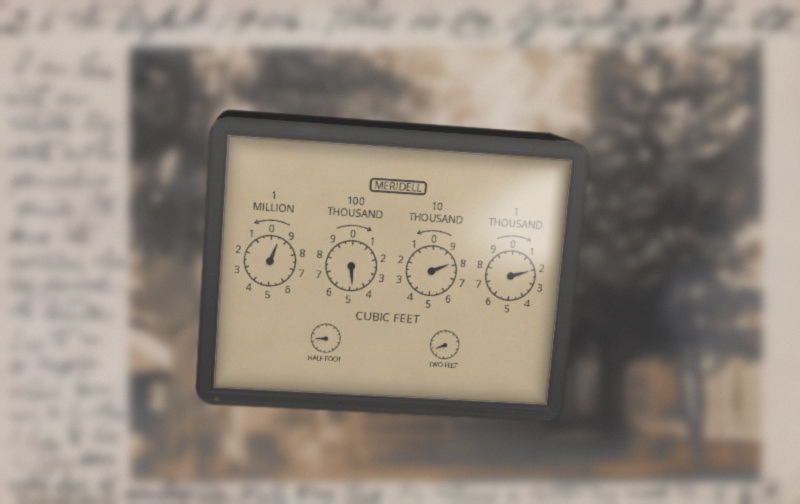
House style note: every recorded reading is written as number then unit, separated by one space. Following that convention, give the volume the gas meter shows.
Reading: 948200 ft³
